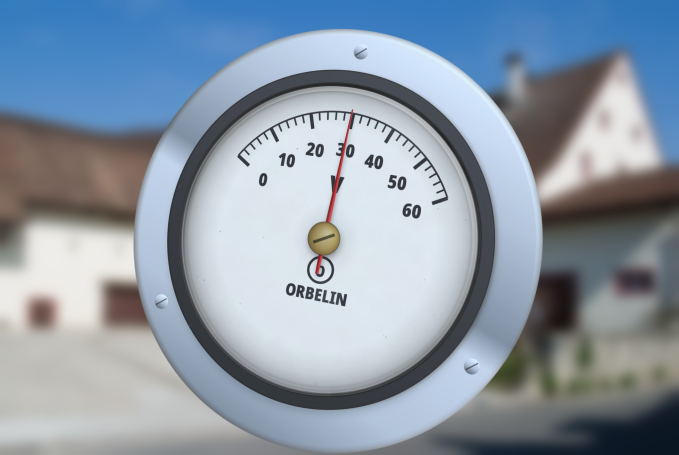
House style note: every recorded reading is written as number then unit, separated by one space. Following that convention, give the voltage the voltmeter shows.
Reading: 30 V
